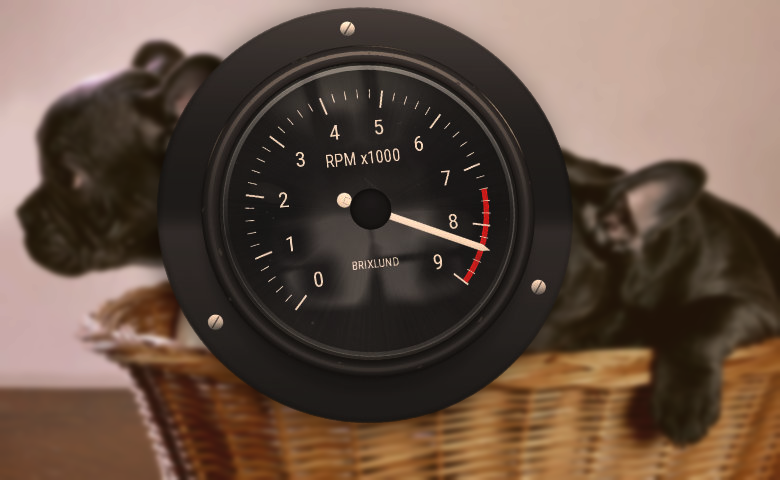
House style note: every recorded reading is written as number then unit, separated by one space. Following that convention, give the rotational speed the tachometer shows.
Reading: 8400 rpm
